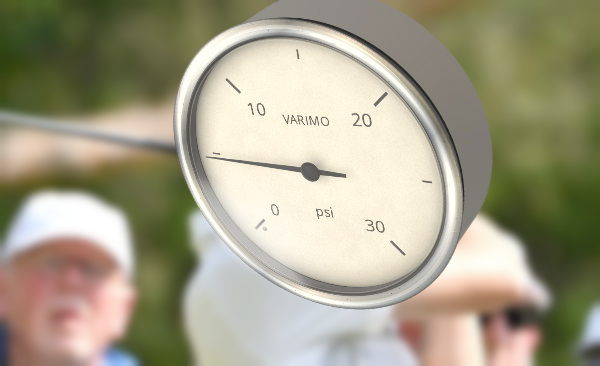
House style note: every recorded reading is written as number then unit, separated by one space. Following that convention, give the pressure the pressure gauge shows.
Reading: 5 psi
